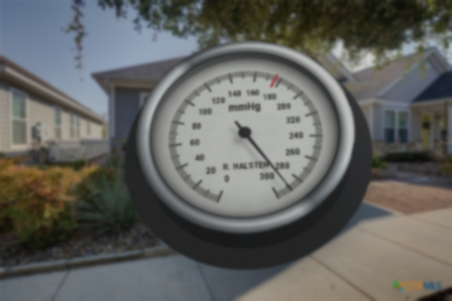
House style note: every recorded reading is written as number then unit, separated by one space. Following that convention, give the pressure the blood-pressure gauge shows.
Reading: 290 mmHg
